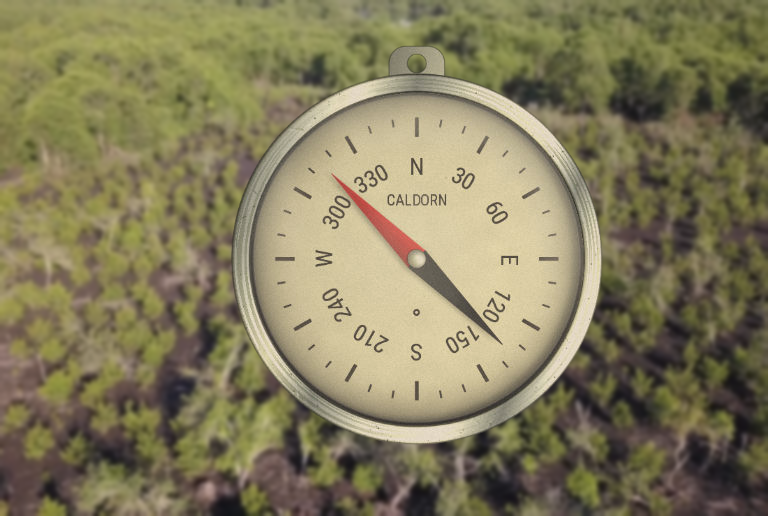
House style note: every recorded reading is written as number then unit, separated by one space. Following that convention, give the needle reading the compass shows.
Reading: 315 °
